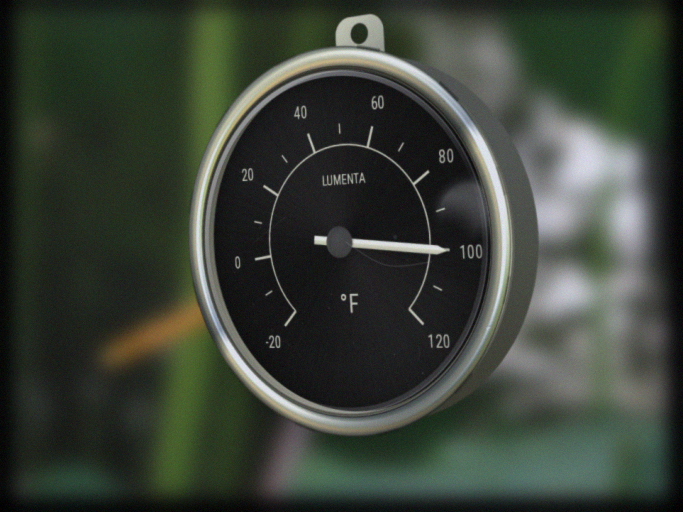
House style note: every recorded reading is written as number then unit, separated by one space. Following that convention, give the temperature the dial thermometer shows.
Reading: 100 °F
